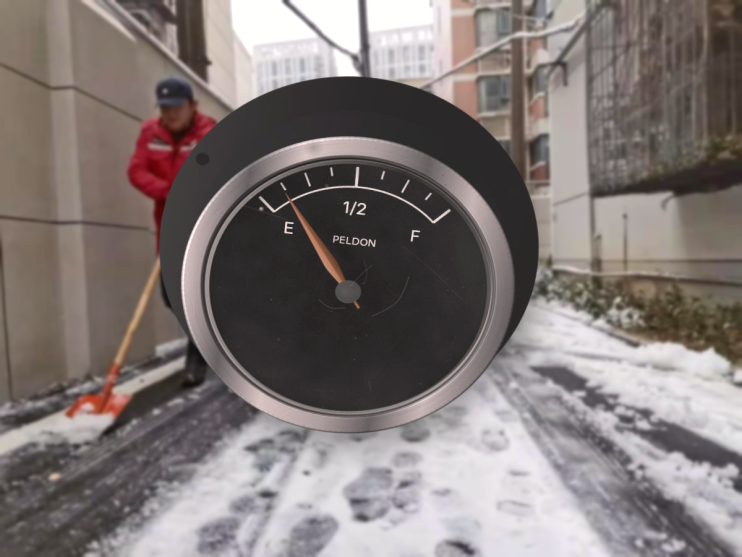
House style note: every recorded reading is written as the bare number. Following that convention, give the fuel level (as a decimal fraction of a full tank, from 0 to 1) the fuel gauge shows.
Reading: 0.125
